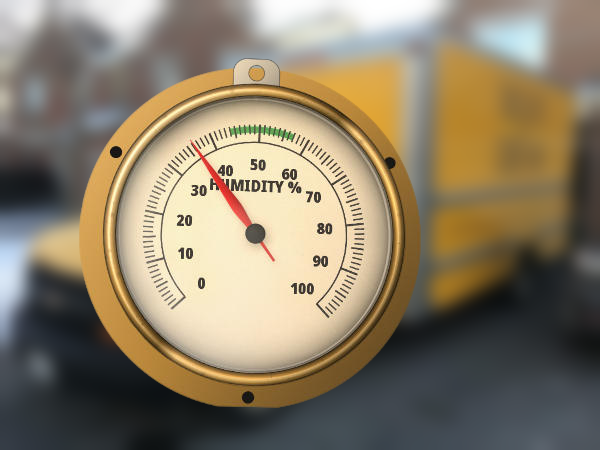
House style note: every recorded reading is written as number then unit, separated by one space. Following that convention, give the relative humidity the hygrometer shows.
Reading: 36 %
